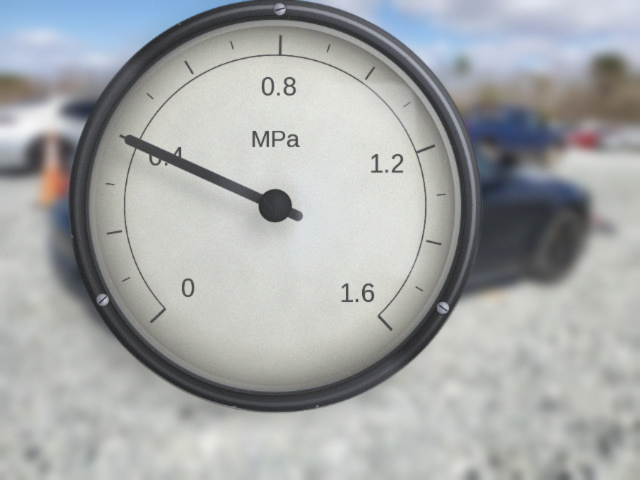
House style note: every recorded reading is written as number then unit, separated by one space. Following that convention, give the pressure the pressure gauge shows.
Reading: 0.4 MPa
